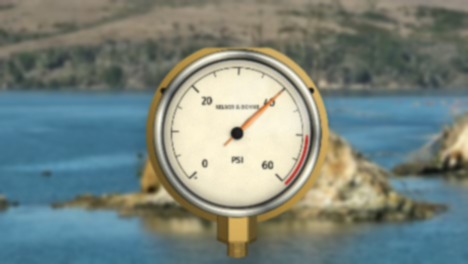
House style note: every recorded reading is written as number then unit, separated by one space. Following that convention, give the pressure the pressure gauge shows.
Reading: 40 psi
